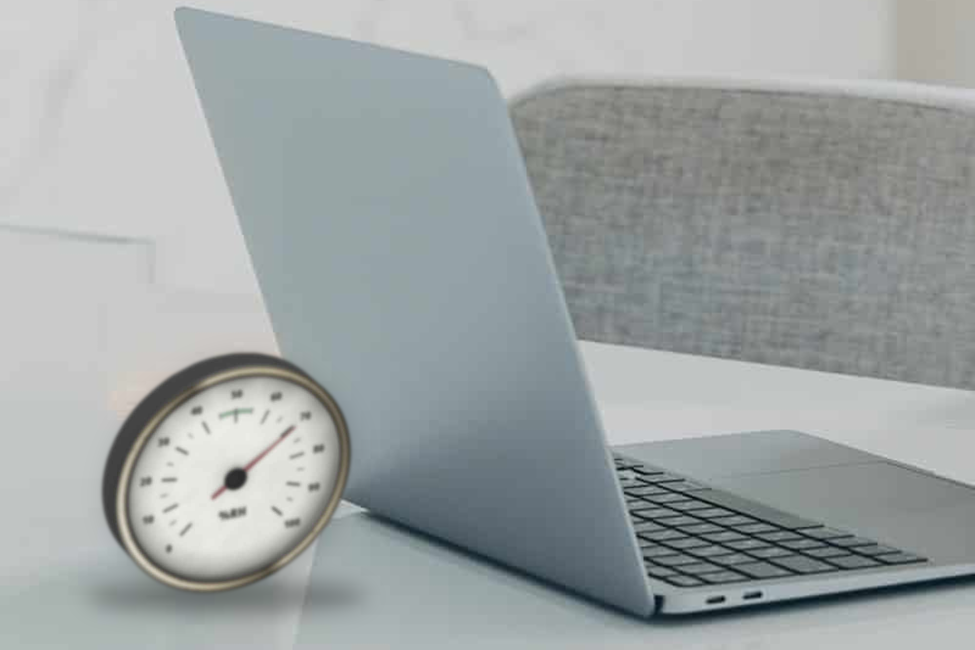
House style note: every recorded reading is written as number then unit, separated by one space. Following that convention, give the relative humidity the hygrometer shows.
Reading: 70 %
